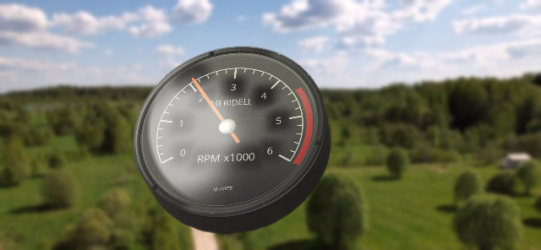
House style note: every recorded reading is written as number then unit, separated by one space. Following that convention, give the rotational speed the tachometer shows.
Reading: 2100 rpm
